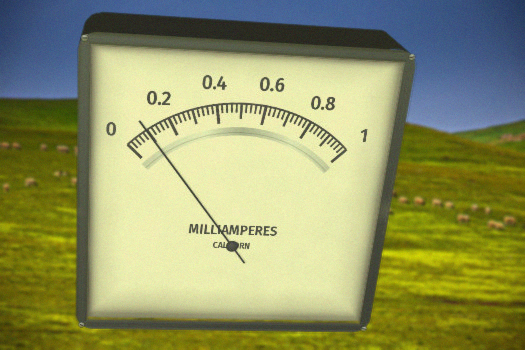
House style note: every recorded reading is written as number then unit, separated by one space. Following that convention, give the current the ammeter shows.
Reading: 0.1 mA
